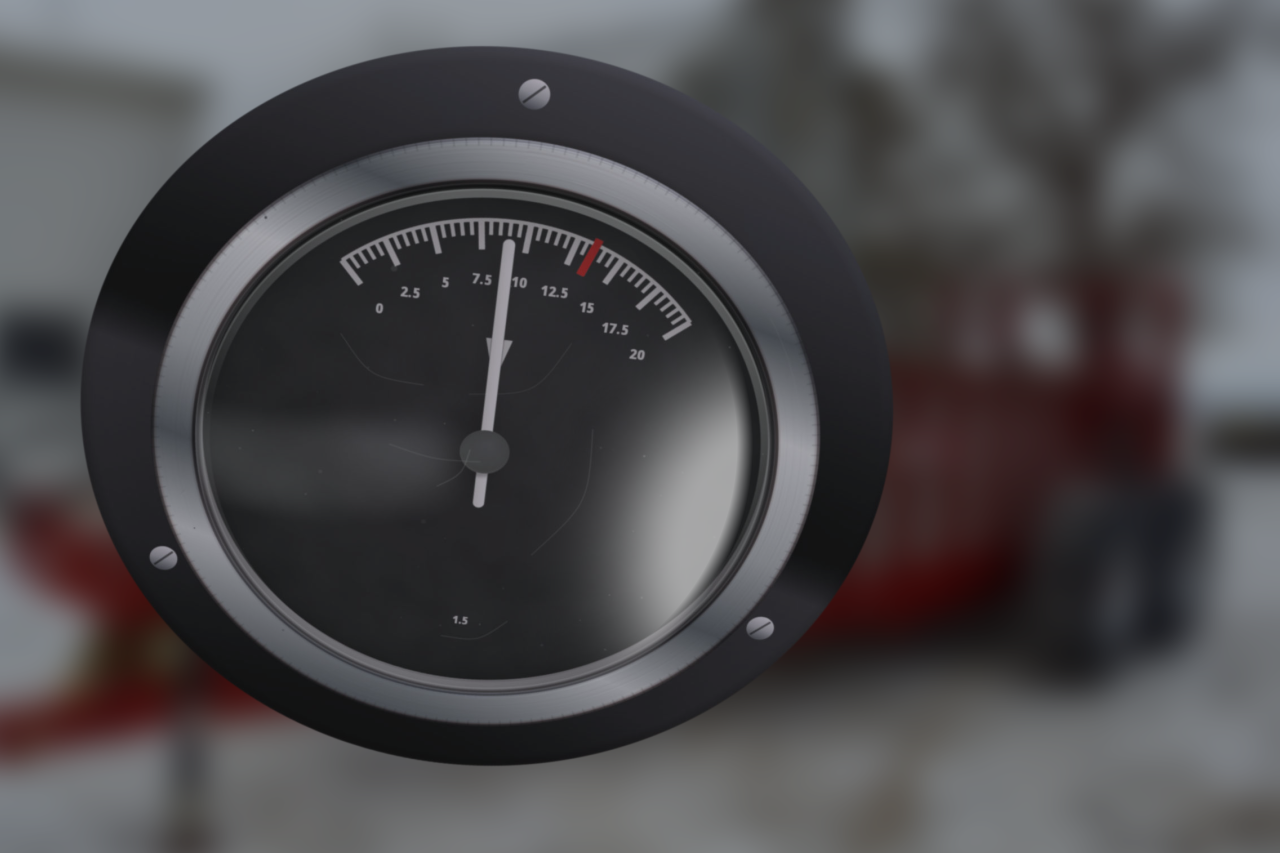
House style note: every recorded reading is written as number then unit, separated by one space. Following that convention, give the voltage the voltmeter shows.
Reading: 9 V
